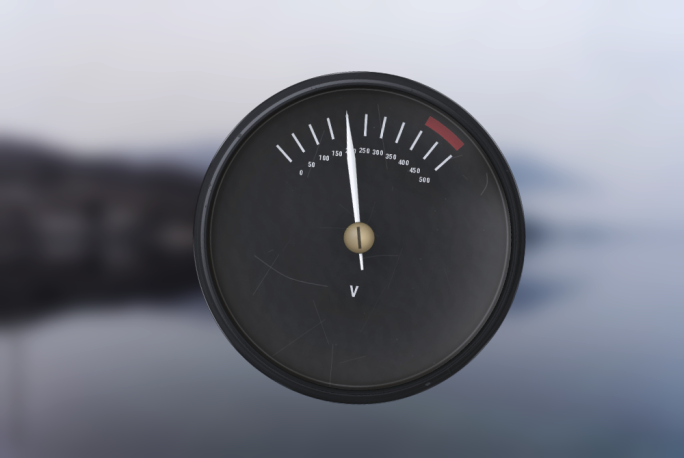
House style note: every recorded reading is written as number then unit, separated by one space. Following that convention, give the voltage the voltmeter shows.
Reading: 200 V
